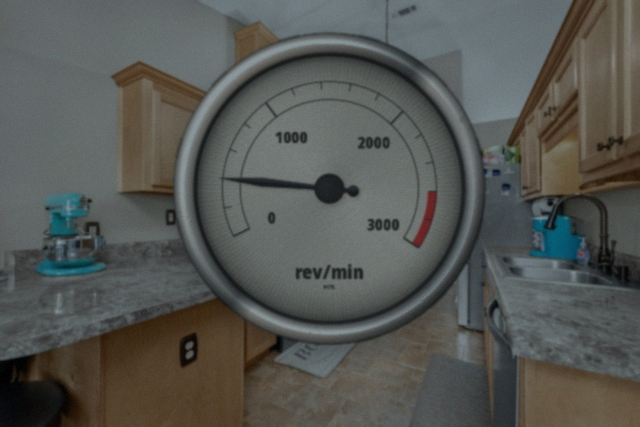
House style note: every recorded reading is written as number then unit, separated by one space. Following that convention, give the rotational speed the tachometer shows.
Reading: 400 rpm
